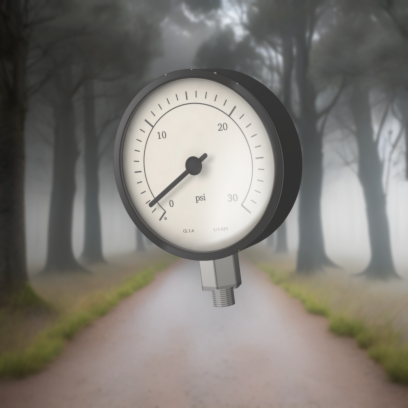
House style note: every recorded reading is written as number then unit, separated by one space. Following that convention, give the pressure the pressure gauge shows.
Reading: 1.5 psi
